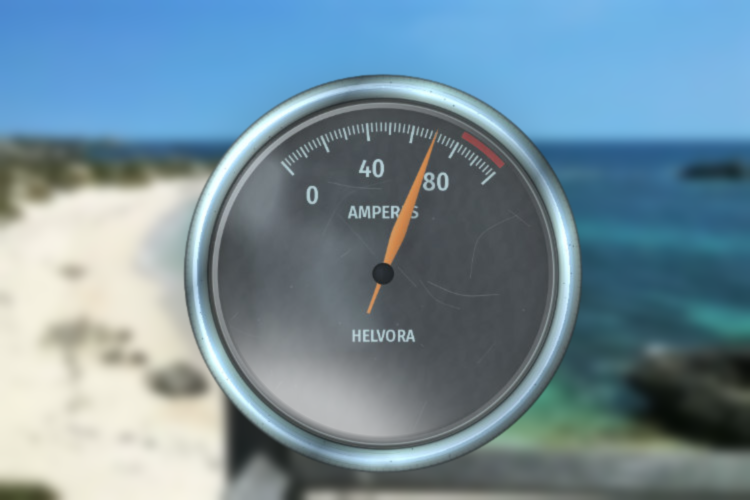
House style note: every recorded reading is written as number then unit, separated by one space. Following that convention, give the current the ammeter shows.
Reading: 70 A
